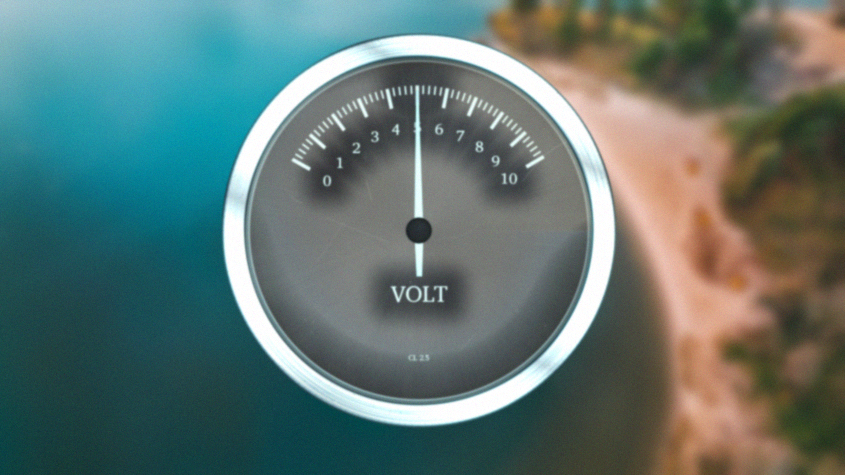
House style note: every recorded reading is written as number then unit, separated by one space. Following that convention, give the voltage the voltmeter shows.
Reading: 5 V
